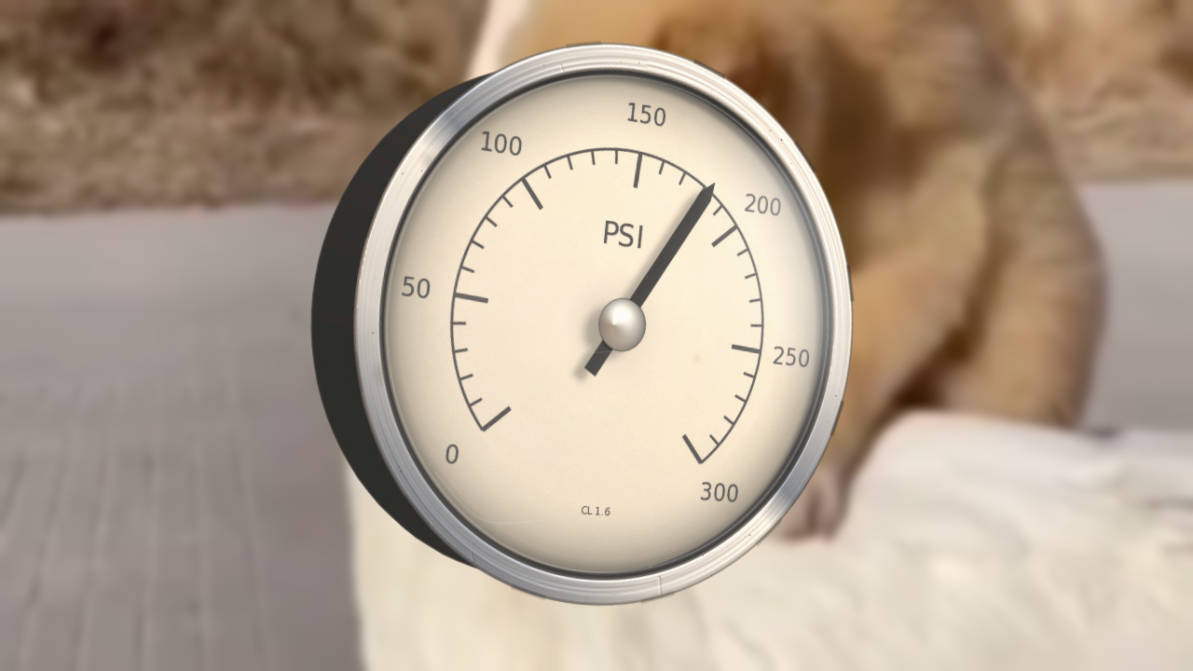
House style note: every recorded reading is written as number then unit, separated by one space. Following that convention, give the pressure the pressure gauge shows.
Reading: 180 psi
